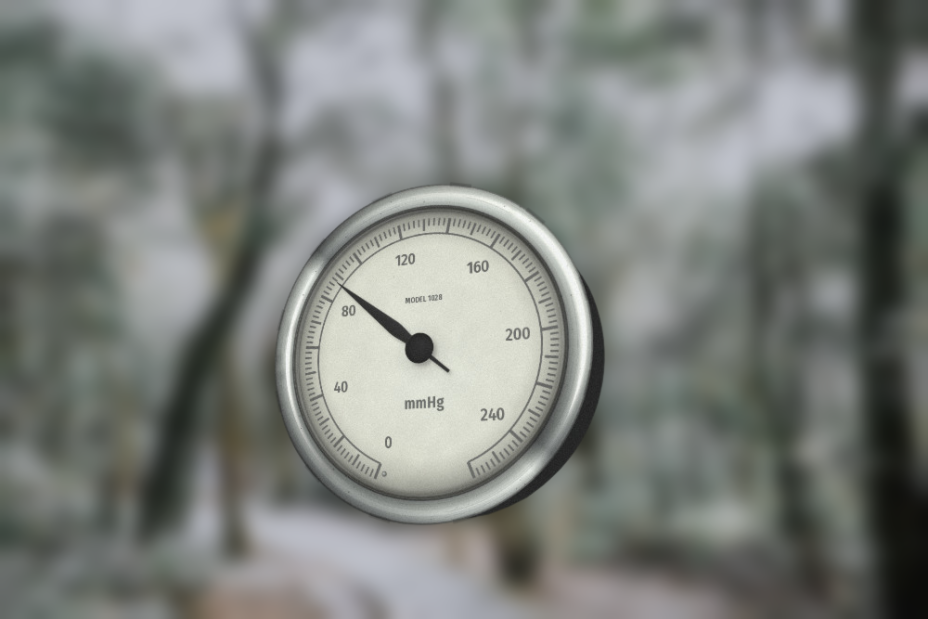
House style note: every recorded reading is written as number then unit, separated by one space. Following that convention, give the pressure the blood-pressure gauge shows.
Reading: 88 mmHg
